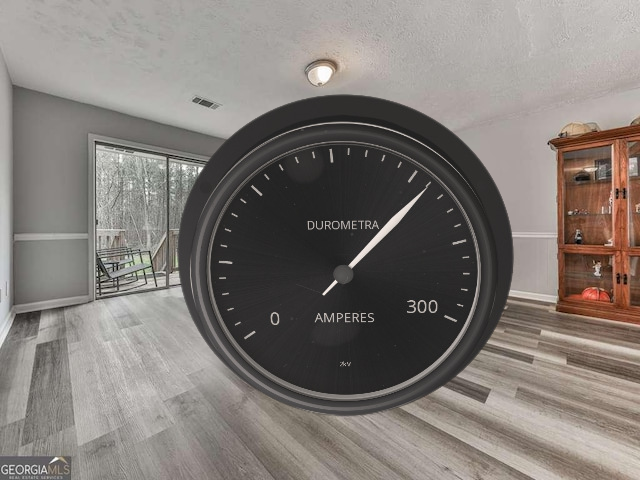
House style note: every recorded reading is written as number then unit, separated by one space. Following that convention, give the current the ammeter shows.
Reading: 210 A
